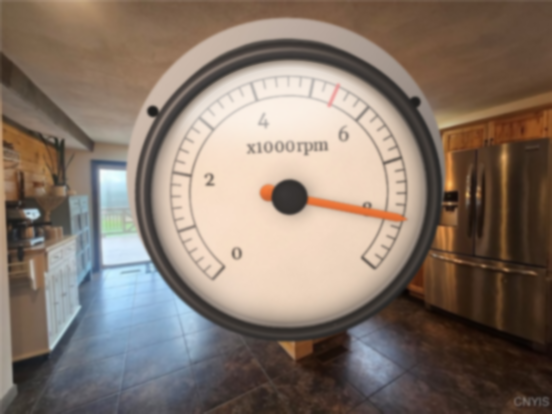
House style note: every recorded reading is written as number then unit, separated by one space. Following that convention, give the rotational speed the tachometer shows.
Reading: 8000 rpm
